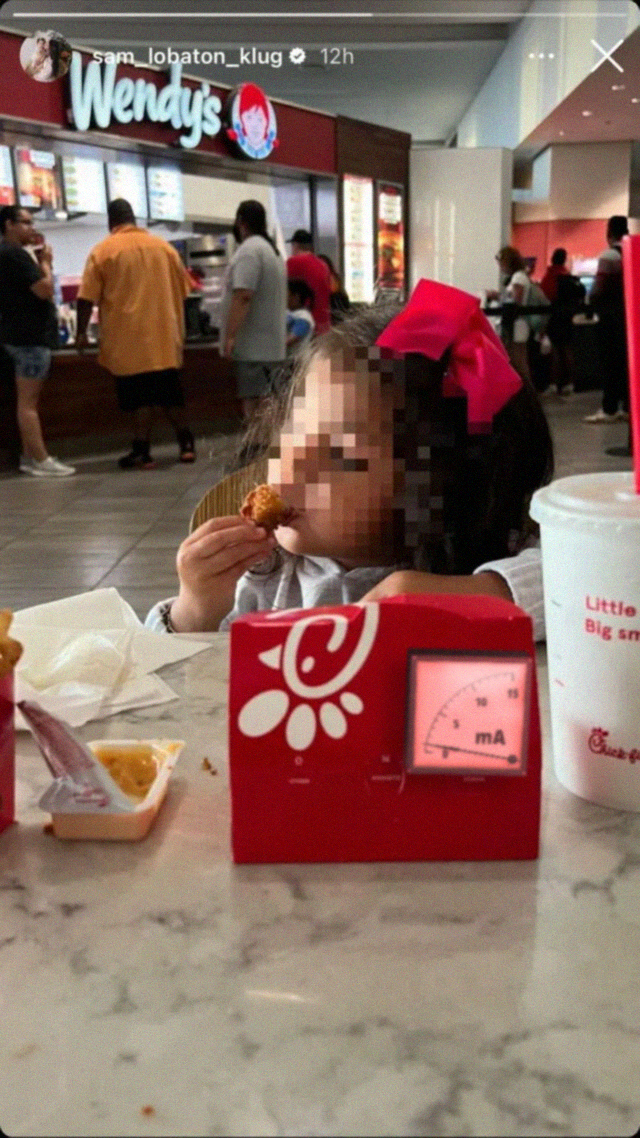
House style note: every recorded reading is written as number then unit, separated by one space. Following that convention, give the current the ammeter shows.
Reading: 1 mA
